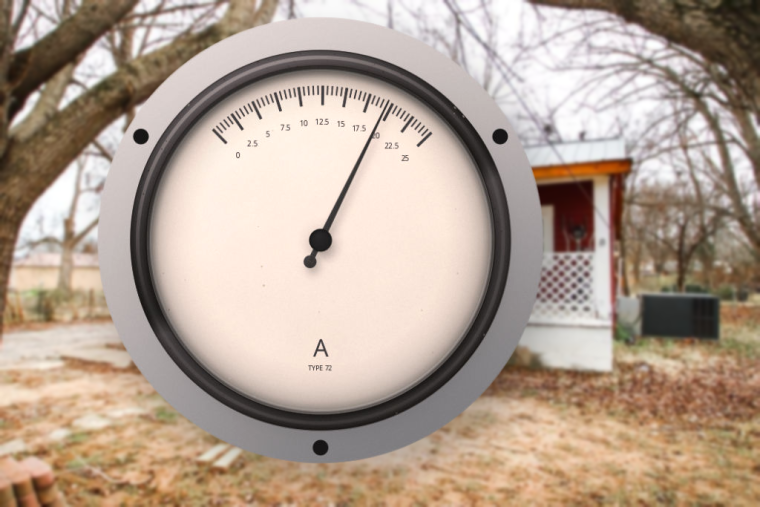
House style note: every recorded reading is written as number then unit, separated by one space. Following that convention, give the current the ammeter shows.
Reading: 19.5 A
